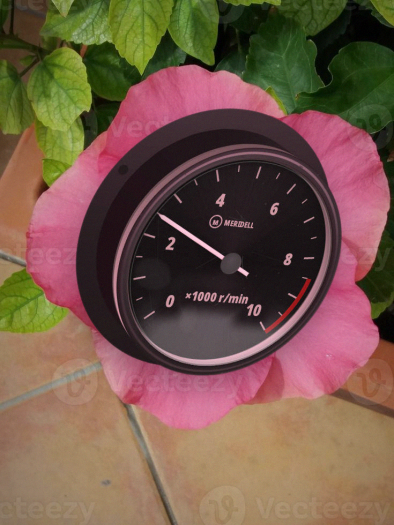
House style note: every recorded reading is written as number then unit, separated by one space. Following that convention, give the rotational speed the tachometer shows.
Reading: 2500 rpm
